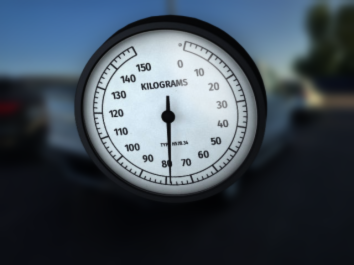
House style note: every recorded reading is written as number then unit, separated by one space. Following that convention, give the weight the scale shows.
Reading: 78 kg
